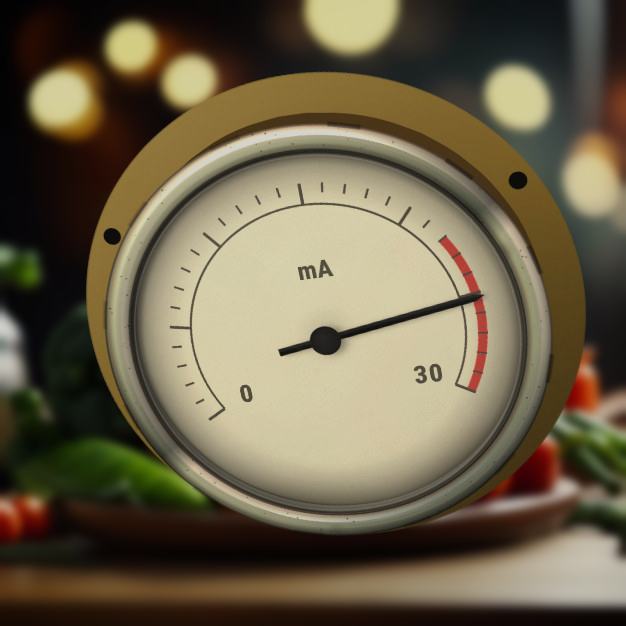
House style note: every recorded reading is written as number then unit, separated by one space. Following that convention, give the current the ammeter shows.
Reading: 25 mA
